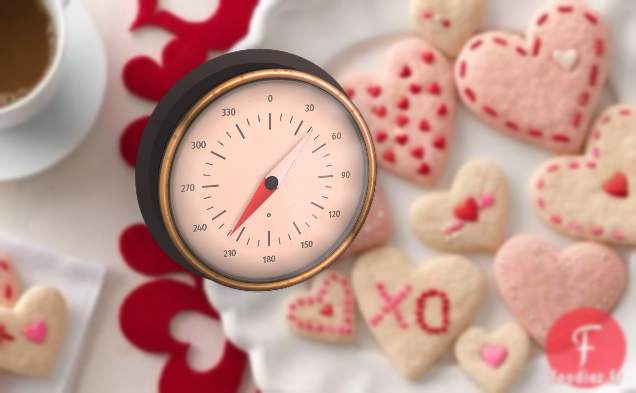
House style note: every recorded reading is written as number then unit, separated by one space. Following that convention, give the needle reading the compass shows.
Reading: 220 °
